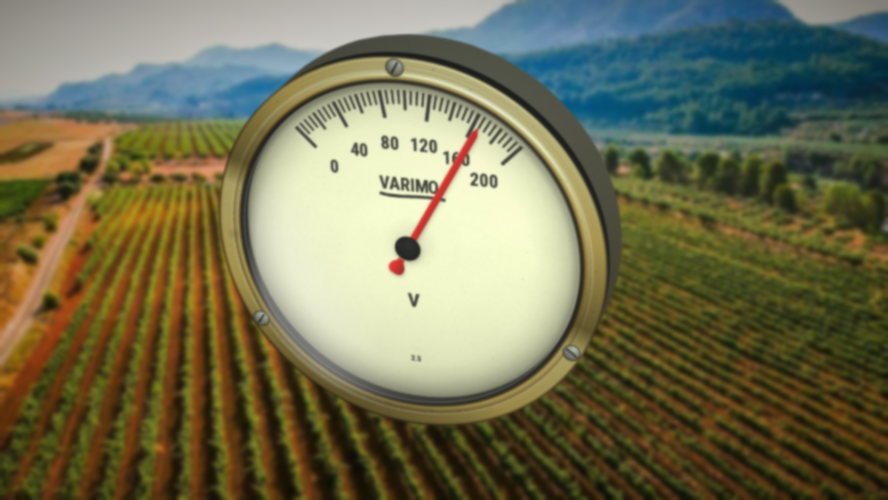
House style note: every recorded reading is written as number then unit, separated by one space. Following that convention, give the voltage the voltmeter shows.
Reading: 165 V
